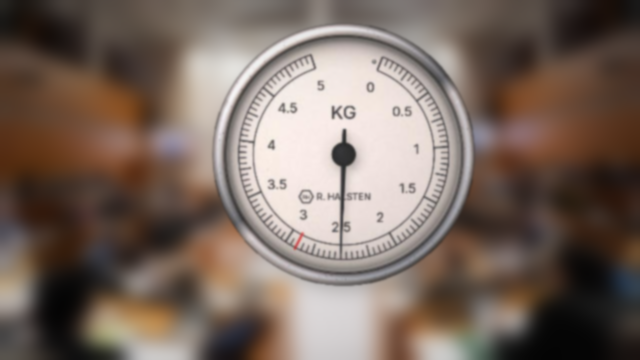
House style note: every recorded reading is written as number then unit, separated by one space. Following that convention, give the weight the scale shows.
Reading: 2.5 kg
